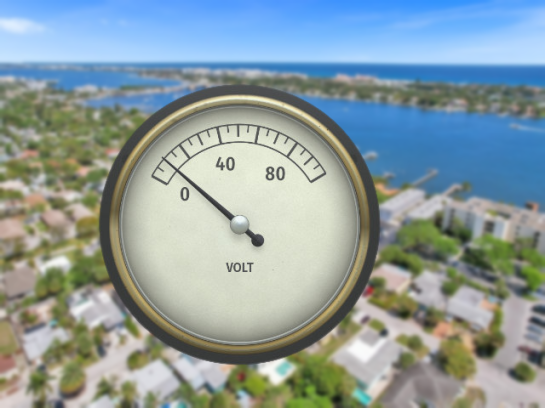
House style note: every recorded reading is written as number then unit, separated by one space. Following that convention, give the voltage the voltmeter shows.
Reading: 10 V
